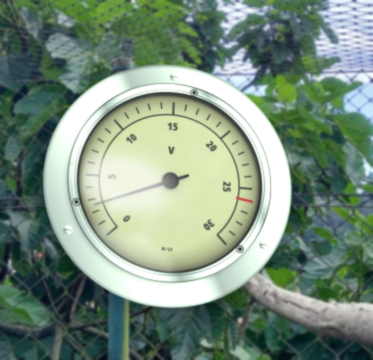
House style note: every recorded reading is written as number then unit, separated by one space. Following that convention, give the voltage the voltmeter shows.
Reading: 2.5 V
